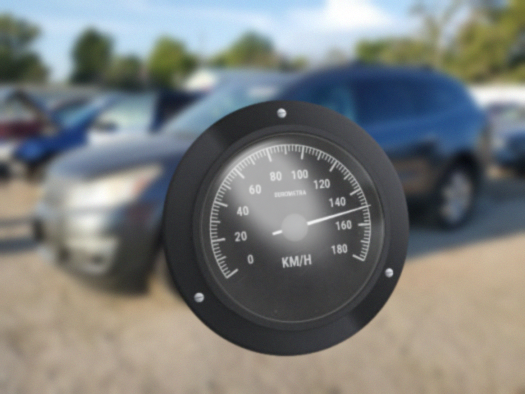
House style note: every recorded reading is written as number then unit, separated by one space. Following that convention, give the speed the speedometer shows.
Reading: 150 km/h
